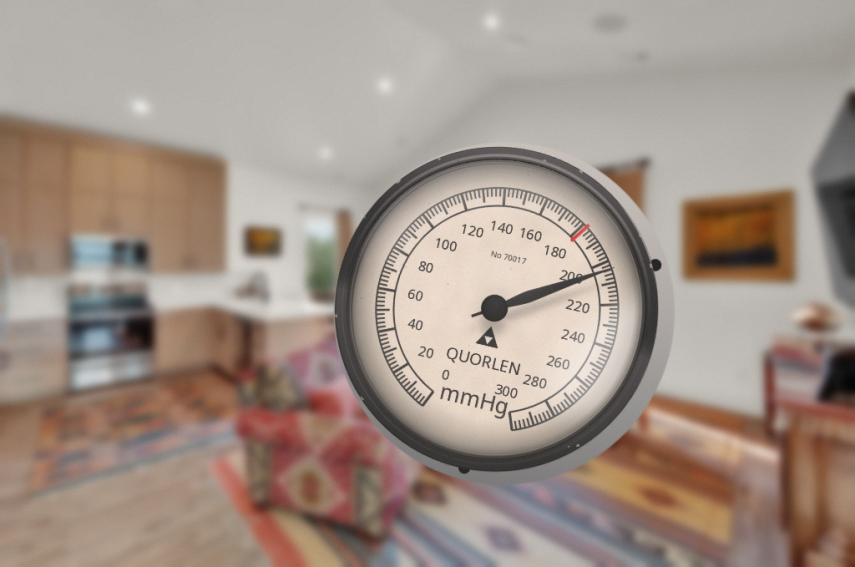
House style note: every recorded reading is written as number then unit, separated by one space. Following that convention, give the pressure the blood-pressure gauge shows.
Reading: 204 mmHg
